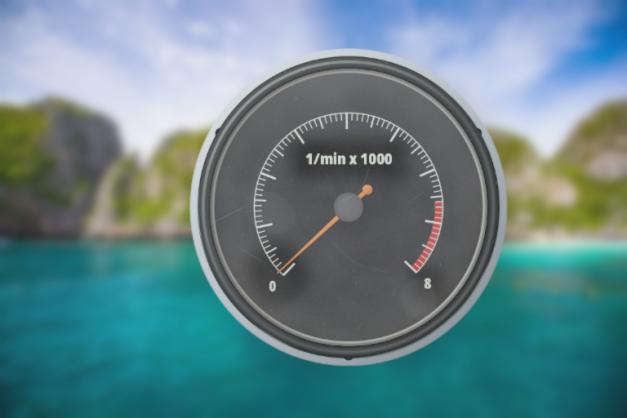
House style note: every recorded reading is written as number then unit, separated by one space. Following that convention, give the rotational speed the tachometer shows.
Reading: 100 rpm
